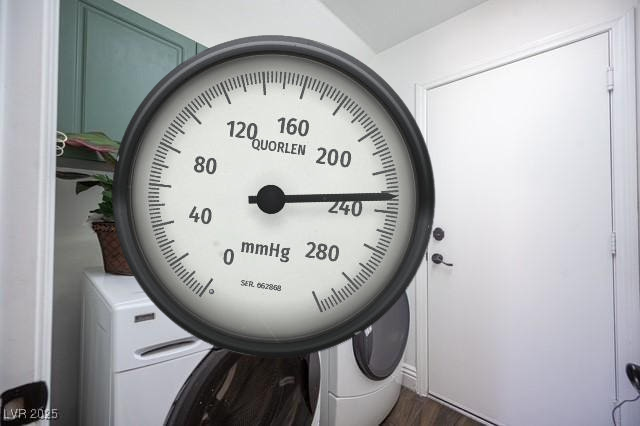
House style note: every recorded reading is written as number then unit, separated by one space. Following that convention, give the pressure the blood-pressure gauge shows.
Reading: 232 mmHg
